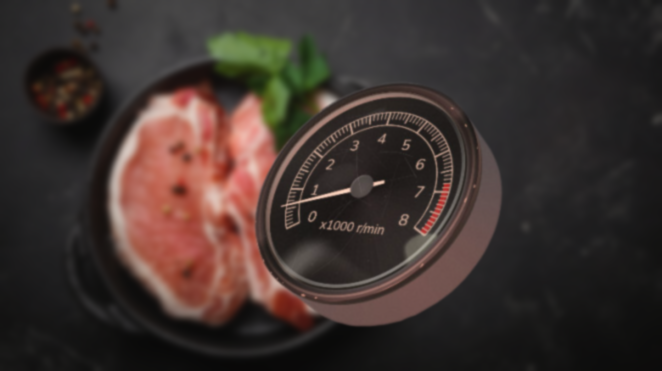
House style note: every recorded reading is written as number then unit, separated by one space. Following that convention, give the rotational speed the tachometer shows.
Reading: 500 rpm
